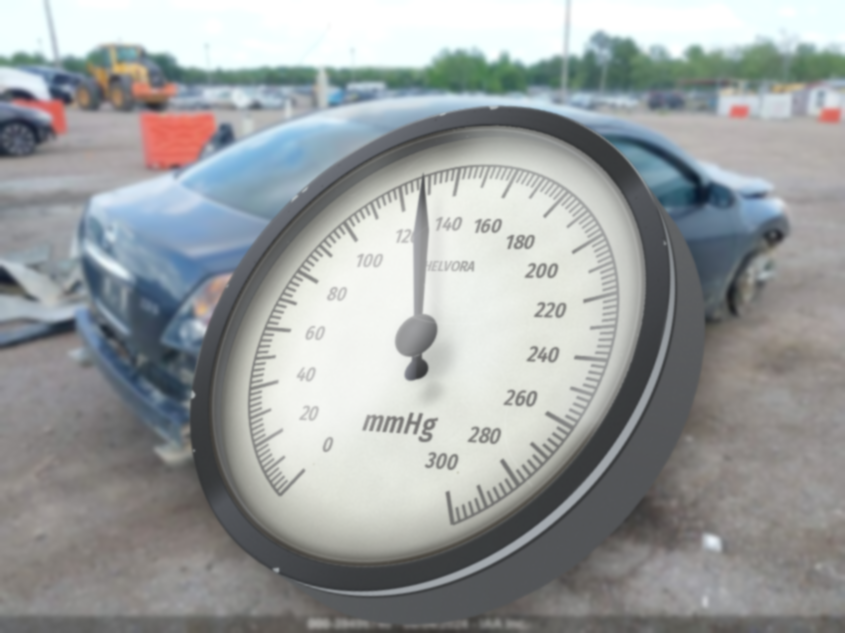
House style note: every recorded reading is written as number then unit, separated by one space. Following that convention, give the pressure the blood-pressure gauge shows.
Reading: 130 mmHg
